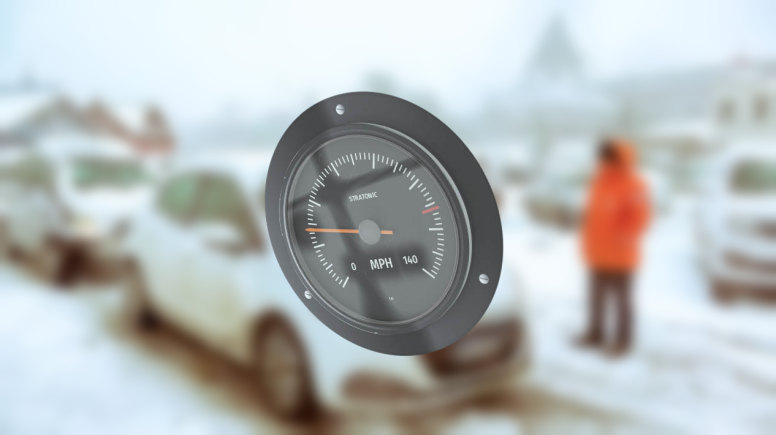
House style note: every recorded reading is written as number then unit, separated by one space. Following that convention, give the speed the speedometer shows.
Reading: 28 mph
